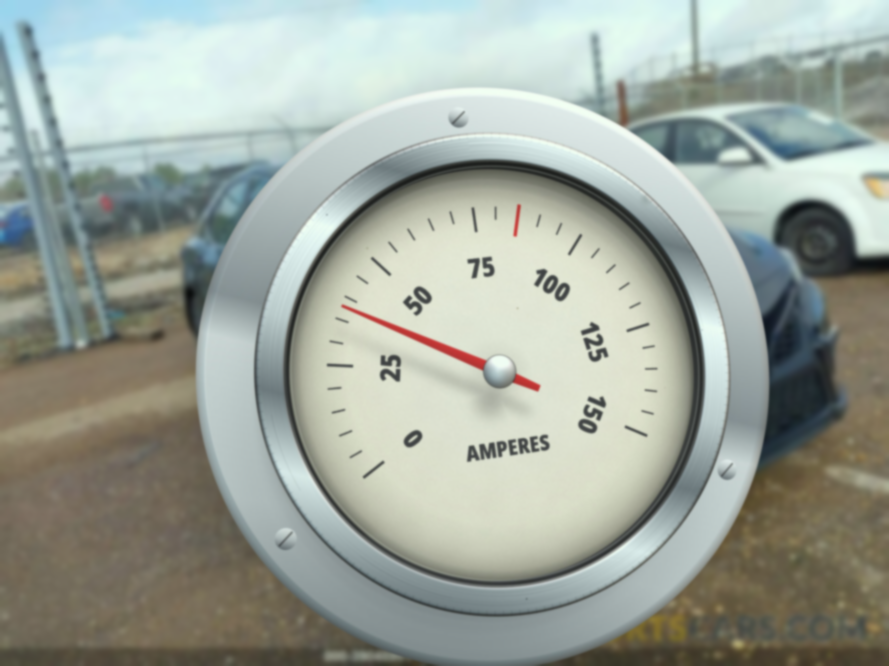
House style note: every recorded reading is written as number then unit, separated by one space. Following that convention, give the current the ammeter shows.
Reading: 37.5 A
